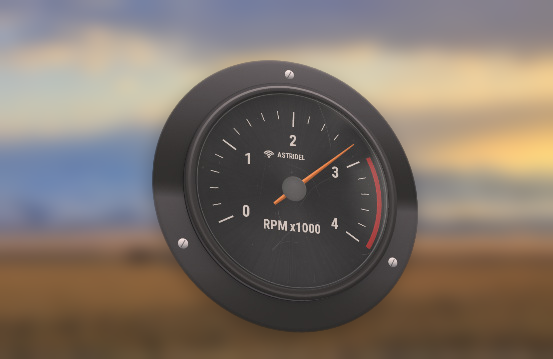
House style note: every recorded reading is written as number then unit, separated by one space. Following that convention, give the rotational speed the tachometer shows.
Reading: 2800 rpm
